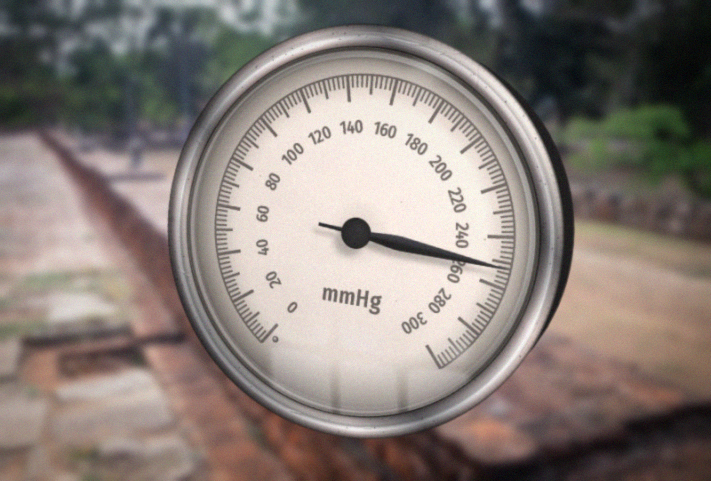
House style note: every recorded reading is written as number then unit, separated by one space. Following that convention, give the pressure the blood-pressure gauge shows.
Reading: 252 mmHg
